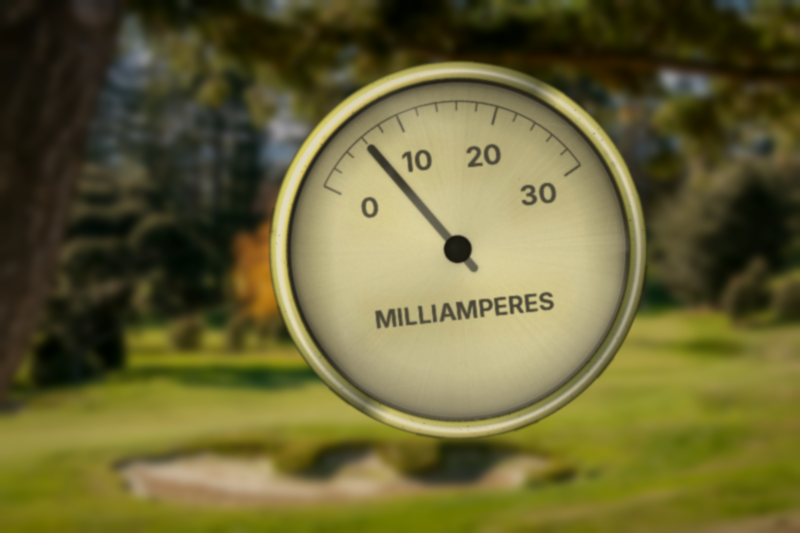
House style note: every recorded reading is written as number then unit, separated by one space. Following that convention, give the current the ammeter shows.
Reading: 6 mA
